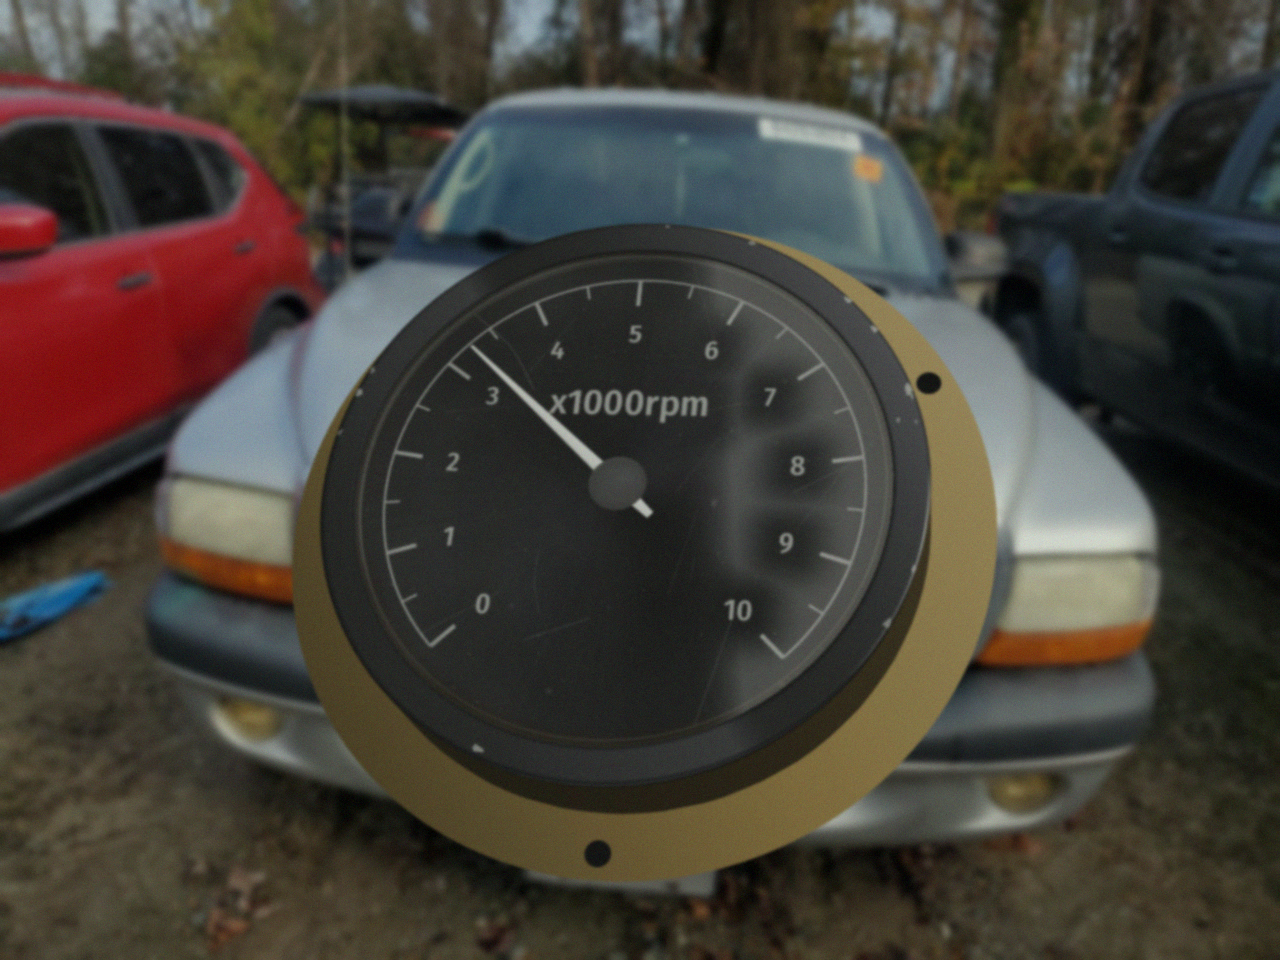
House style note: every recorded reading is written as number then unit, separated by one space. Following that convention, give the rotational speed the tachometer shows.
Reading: 3250 rpm
